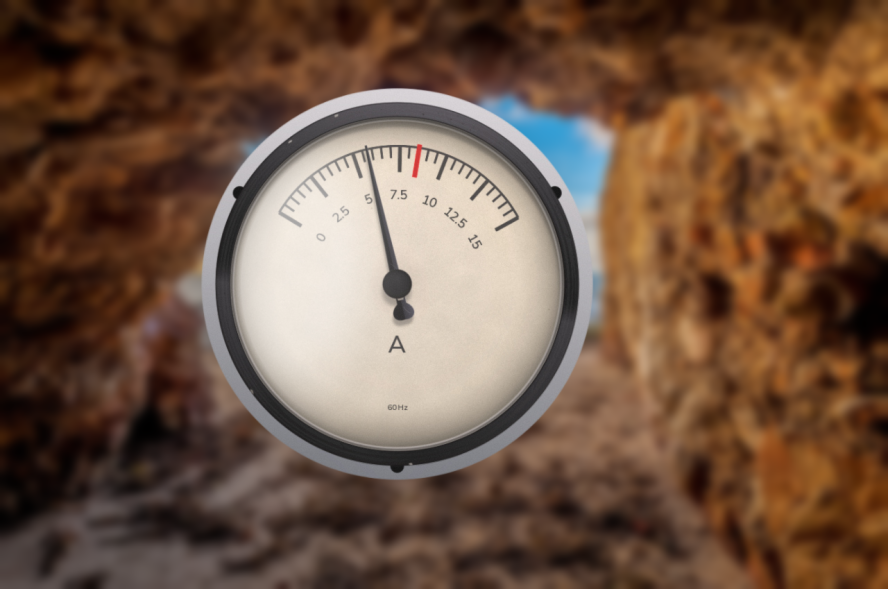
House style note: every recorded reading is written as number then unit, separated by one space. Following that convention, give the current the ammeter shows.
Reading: 5.75 A
